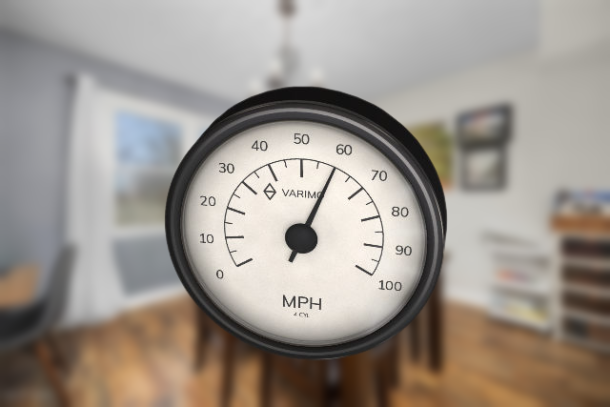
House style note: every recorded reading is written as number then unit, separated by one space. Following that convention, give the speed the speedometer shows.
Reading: 60 mph
